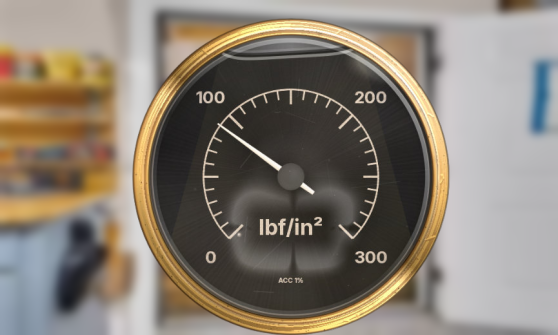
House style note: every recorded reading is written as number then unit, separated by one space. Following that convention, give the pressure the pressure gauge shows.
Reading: 90 psi
